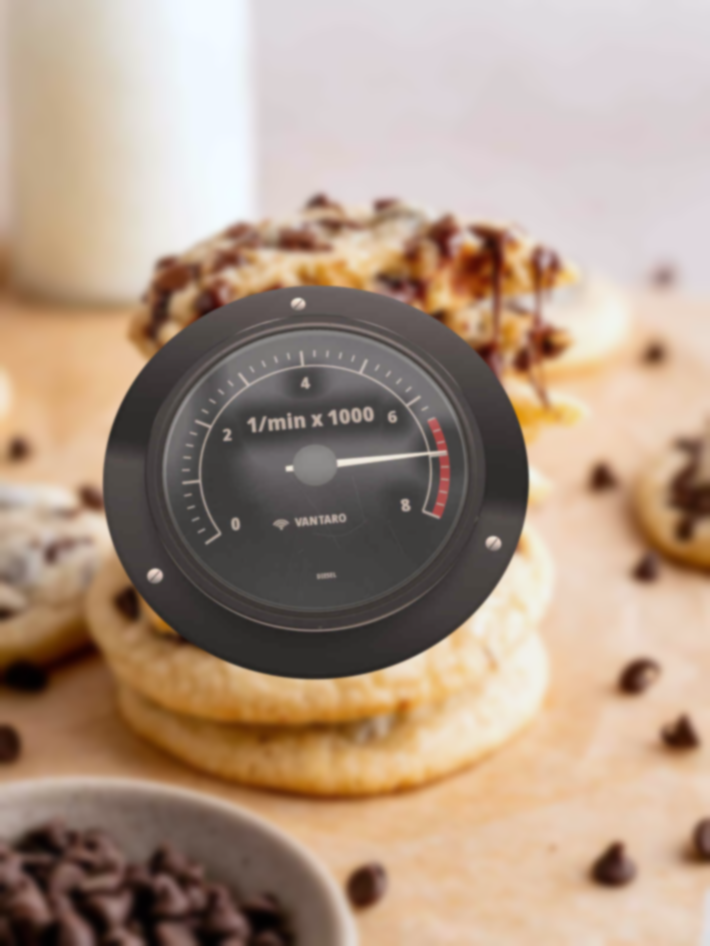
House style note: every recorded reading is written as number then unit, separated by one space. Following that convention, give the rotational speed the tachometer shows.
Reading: 7000 rpm
